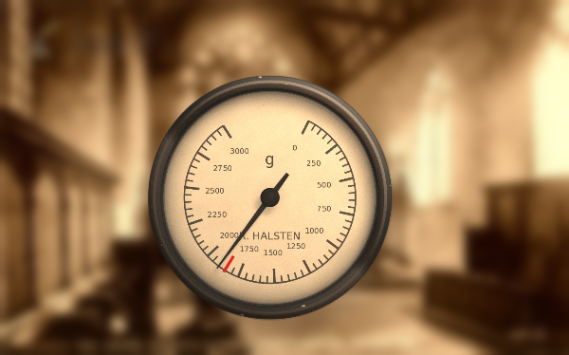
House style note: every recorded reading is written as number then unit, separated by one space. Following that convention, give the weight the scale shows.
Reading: 1900 g
